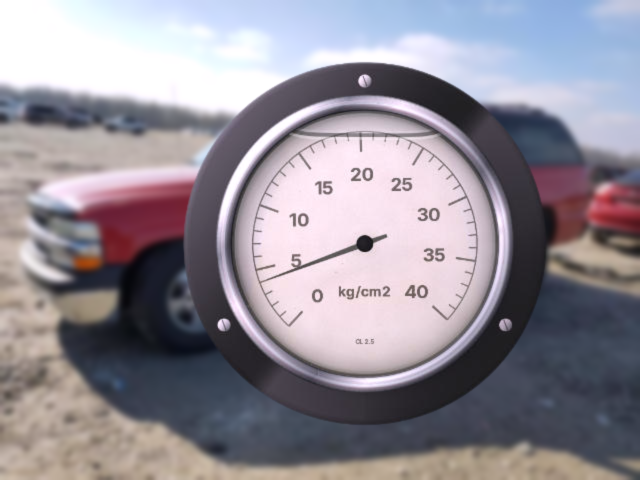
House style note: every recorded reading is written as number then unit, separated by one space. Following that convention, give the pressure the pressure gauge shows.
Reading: 4 kg/cm²
